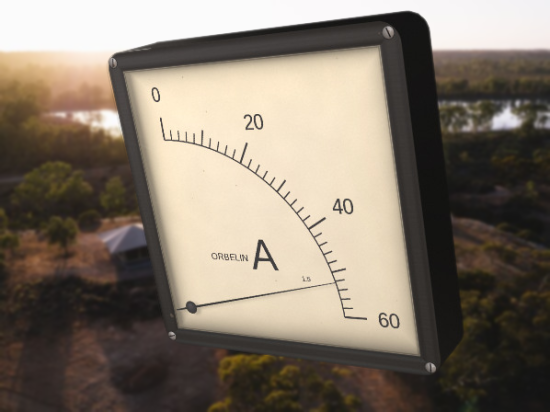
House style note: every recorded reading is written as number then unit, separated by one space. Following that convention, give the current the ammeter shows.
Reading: 52 A
